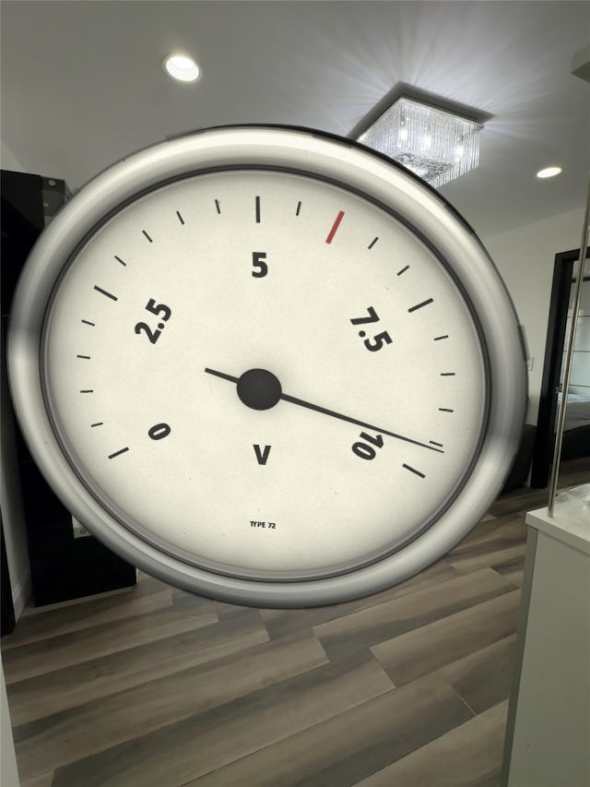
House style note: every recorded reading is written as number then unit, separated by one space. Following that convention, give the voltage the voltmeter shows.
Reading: 9.5 V
